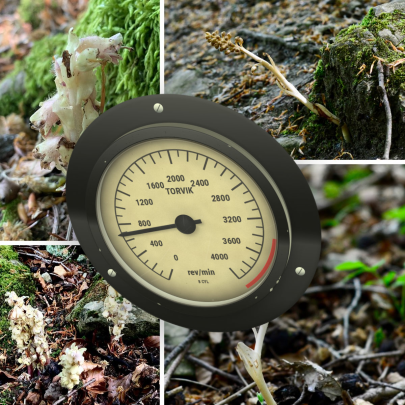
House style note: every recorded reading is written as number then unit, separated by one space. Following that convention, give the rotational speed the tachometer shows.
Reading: 700 rpm
